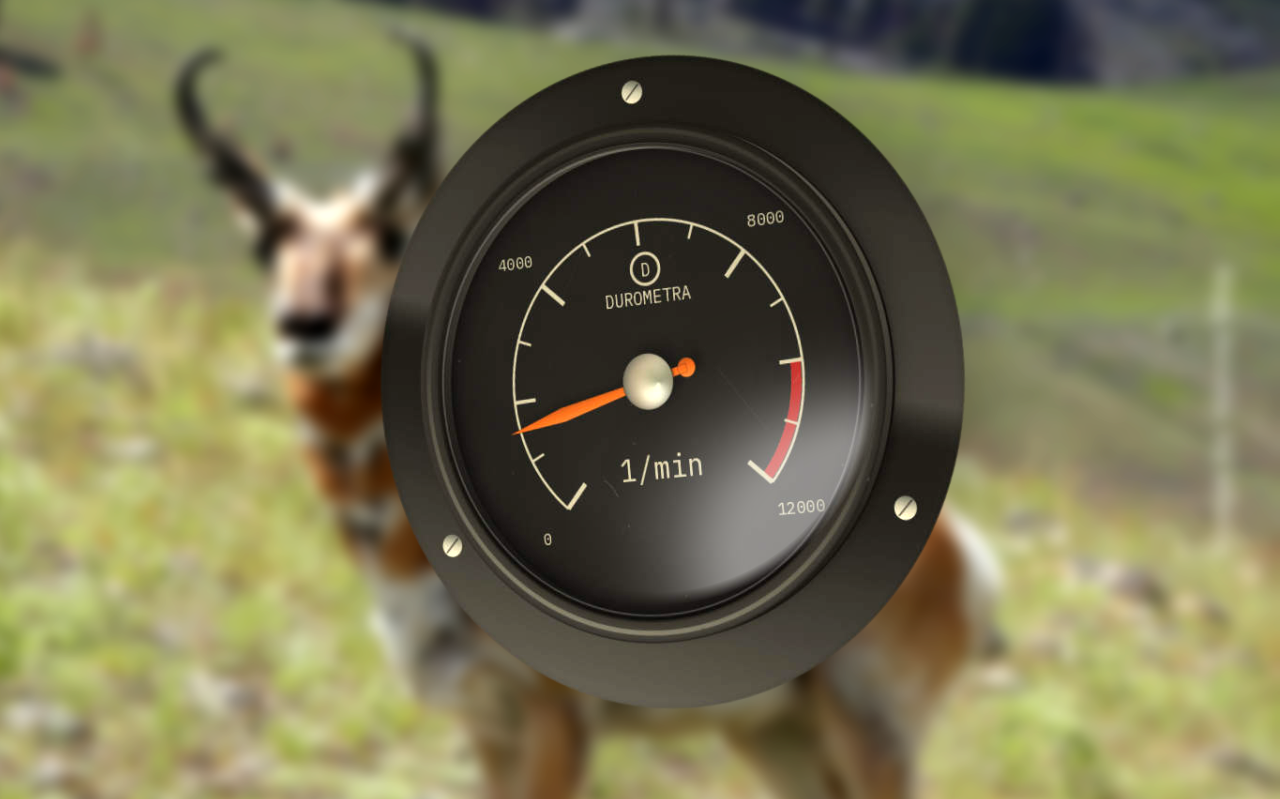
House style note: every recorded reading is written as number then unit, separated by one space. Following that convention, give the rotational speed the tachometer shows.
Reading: 1500 rpm
